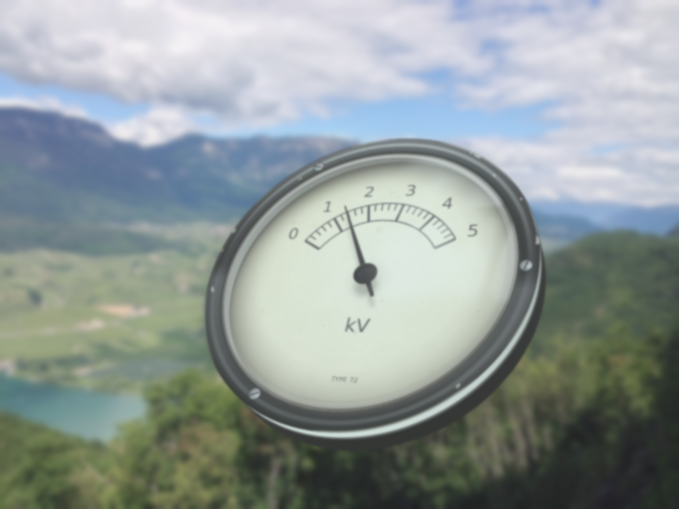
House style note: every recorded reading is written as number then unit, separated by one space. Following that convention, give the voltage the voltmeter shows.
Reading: 1.4 kV
